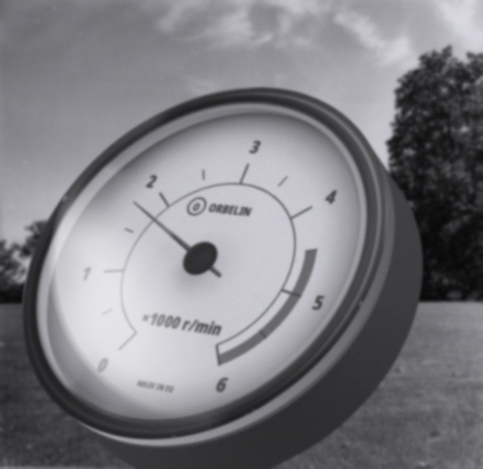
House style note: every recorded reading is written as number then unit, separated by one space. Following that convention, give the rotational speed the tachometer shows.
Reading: 1750 rpm
